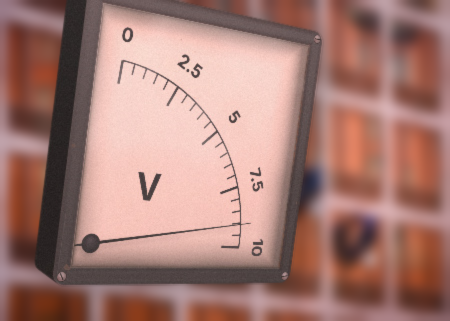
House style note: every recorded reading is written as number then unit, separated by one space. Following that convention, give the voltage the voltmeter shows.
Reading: 9 V
